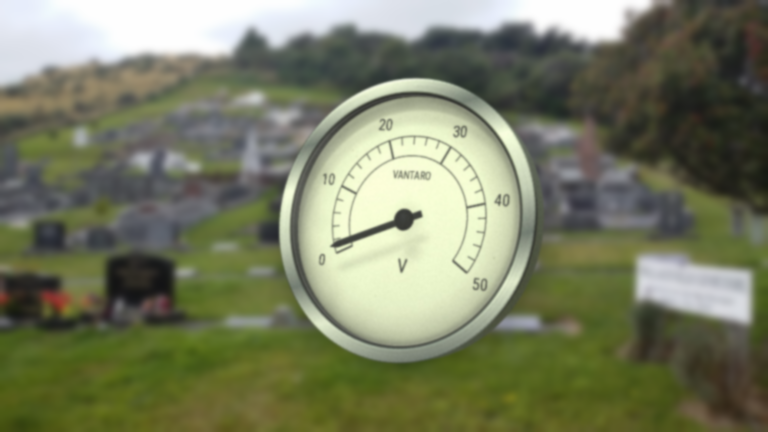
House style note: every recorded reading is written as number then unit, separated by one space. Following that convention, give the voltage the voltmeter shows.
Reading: 1 V
